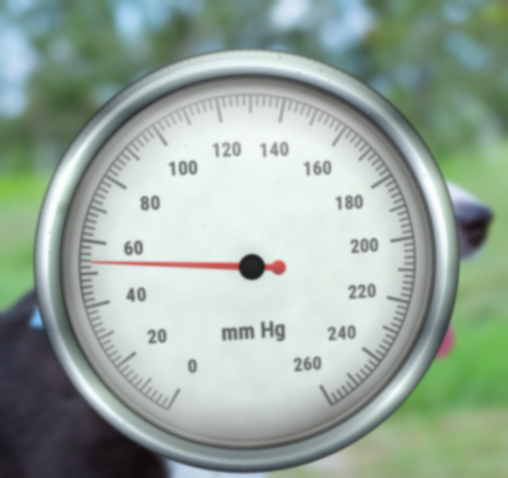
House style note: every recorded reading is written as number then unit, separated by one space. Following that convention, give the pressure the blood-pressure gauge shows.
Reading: 54 mmHg
